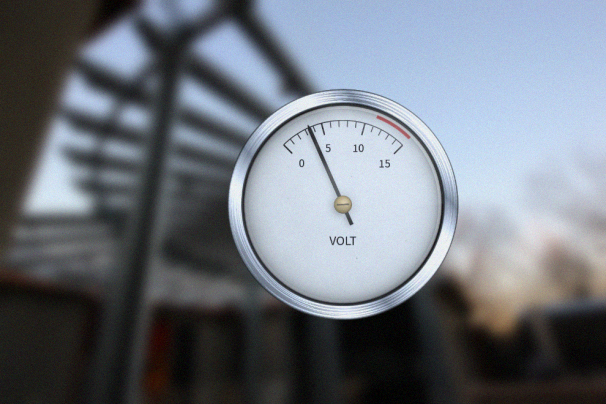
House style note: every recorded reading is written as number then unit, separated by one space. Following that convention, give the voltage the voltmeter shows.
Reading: 3.5 V
